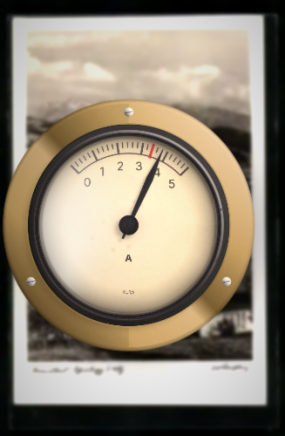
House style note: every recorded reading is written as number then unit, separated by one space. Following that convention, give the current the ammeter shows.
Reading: 3.8 A
